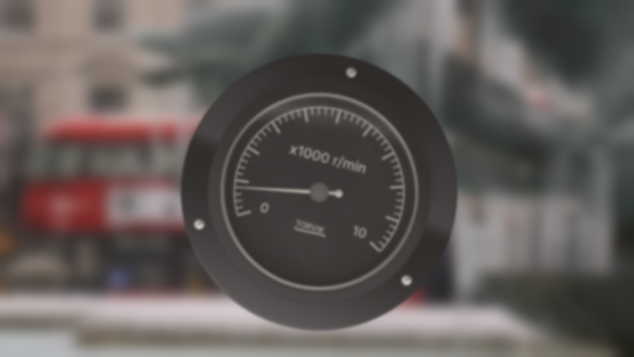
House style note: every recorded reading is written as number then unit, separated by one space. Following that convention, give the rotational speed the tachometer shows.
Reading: 800 rpm
